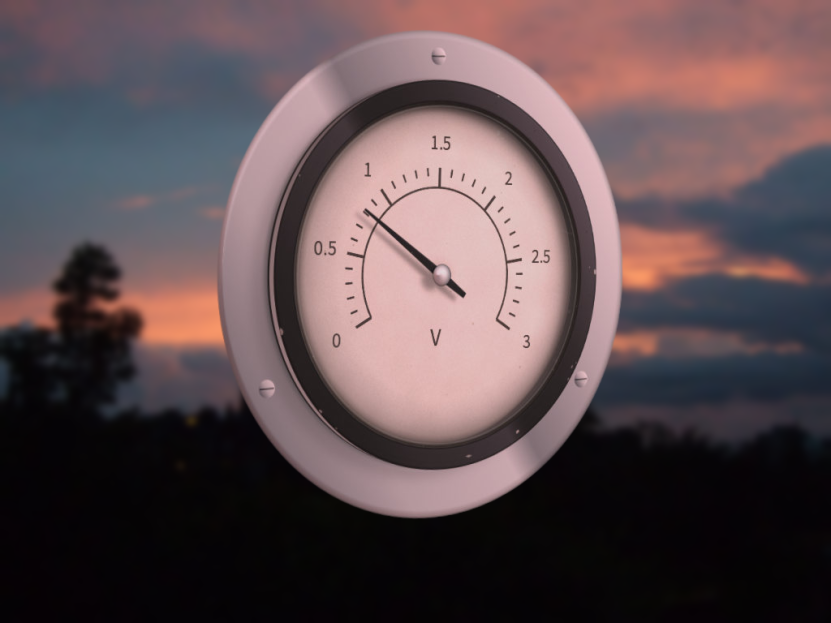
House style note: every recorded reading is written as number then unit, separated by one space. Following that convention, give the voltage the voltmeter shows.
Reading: 0.8 V
